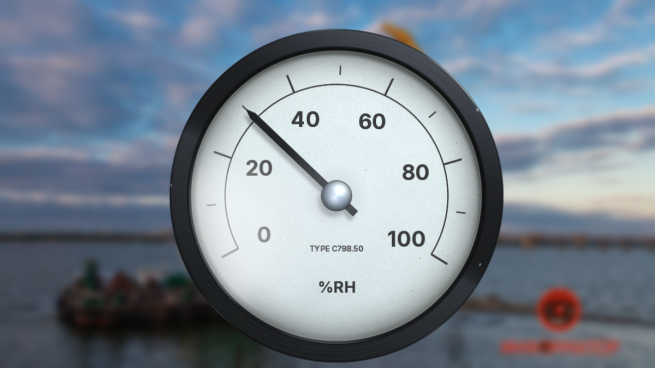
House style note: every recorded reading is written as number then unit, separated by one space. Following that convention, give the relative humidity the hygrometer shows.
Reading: 30 %
